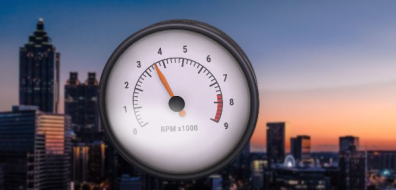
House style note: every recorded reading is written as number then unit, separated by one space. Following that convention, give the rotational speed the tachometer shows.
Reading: 3600 rpm
